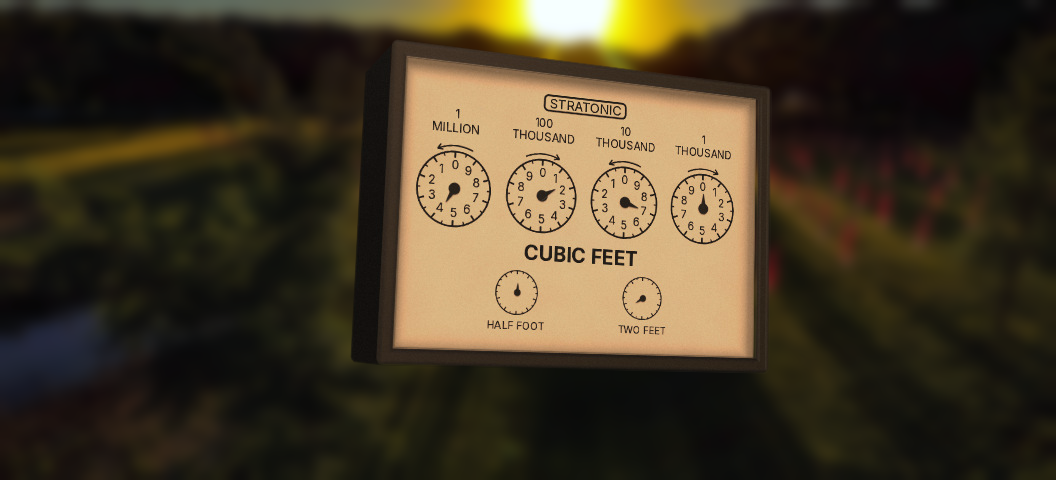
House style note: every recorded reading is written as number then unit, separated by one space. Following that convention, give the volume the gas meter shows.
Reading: 417000 ft³
